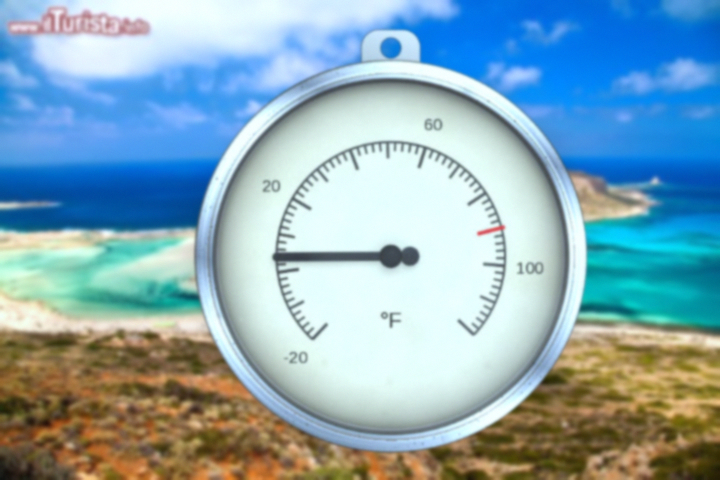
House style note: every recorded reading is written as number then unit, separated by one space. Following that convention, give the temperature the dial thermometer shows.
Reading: 4 °F
